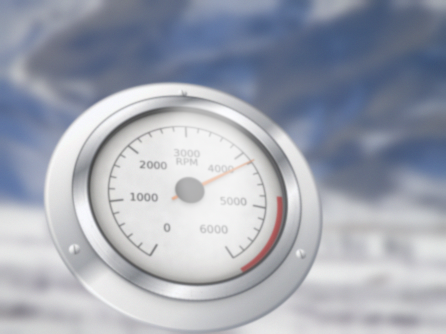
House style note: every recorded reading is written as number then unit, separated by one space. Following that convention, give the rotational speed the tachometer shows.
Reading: 4200 rpm
